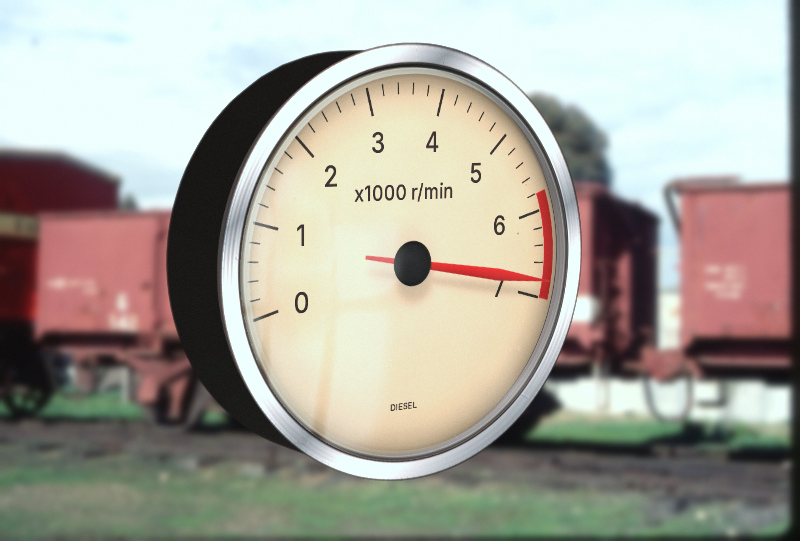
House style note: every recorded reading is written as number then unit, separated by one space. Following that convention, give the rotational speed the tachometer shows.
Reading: 6800 rpm
